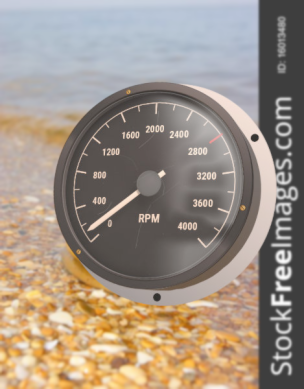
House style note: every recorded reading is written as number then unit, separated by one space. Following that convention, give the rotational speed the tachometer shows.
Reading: 100 rpm
